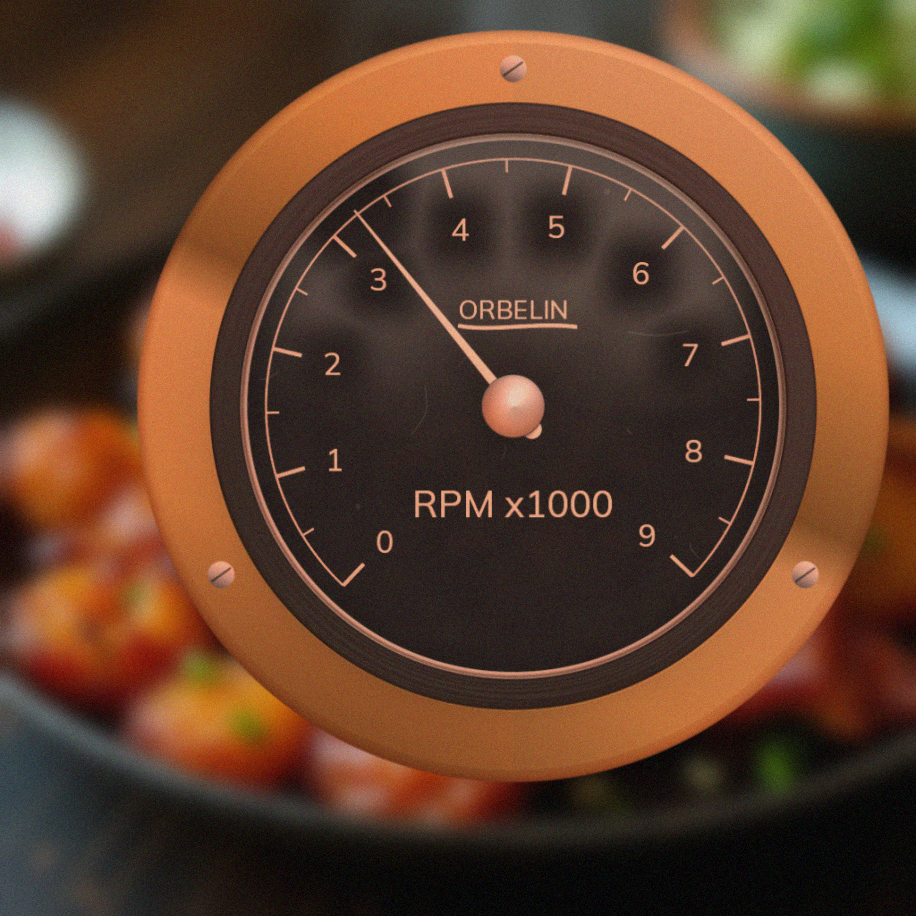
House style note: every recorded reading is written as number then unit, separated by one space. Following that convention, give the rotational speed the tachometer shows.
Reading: 3250 rpm
